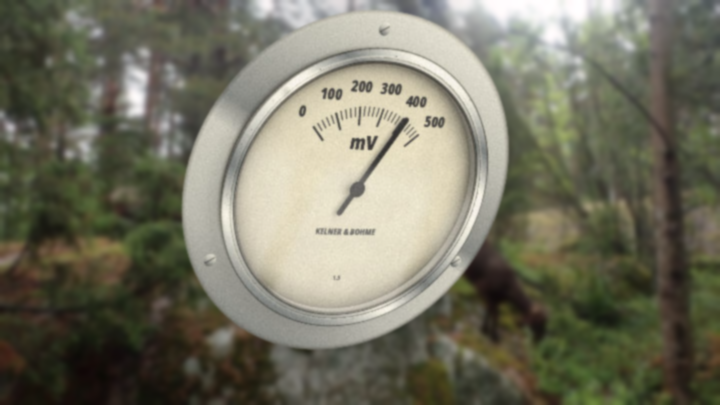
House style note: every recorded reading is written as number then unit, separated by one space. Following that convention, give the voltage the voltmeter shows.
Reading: 400 mV
